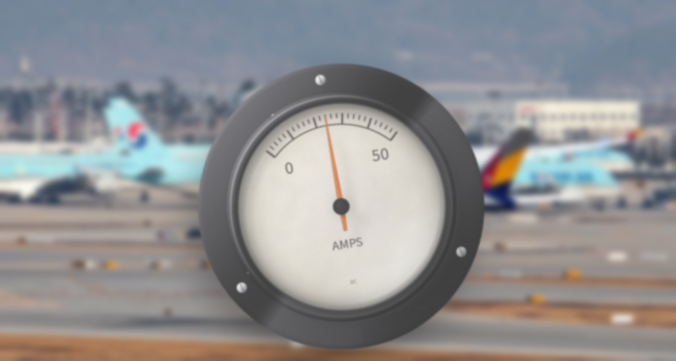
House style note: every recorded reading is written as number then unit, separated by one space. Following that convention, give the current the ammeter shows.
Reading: 24 A
